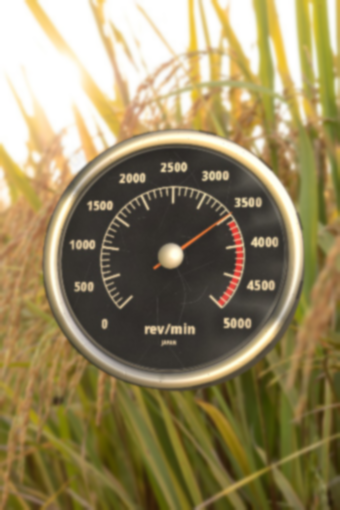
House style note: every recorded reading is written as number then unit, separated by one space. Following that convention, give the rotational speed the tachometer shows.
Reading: 3500 rpm
